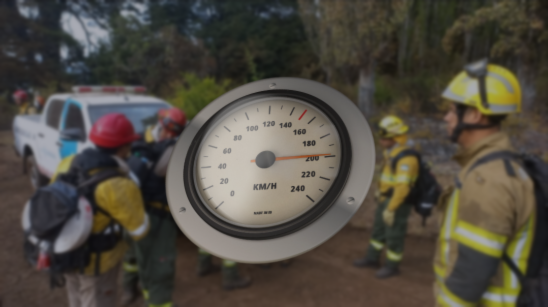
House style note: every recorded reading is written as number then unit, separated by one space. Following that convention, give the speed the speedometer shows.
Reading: 200 km/h
